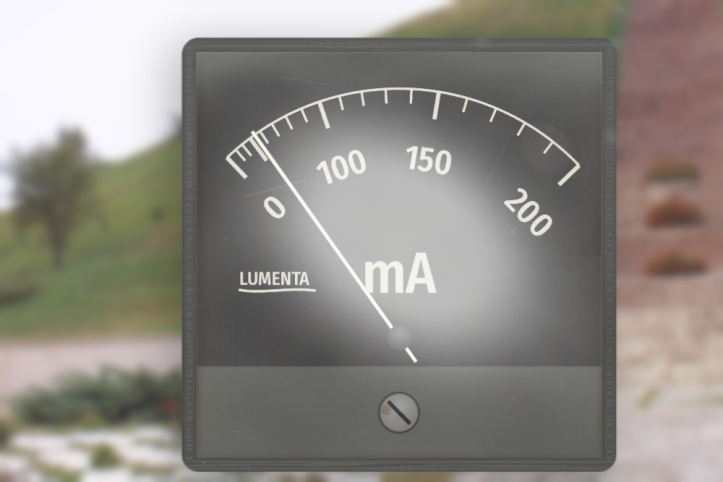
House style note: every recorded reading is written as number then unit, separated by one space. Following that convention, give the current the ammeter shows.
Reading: 55 mA
